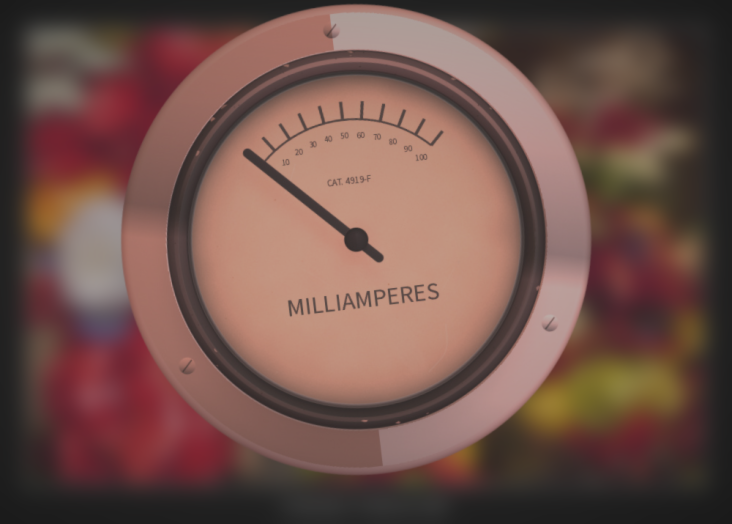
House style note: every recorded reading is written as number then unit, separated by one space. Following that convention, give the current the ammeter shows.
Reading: 0 mA
